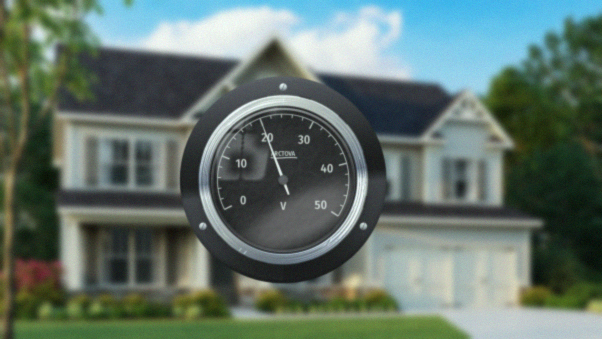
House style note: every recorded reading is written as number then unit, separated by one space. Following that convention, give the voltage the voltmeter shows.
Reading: 20 V
